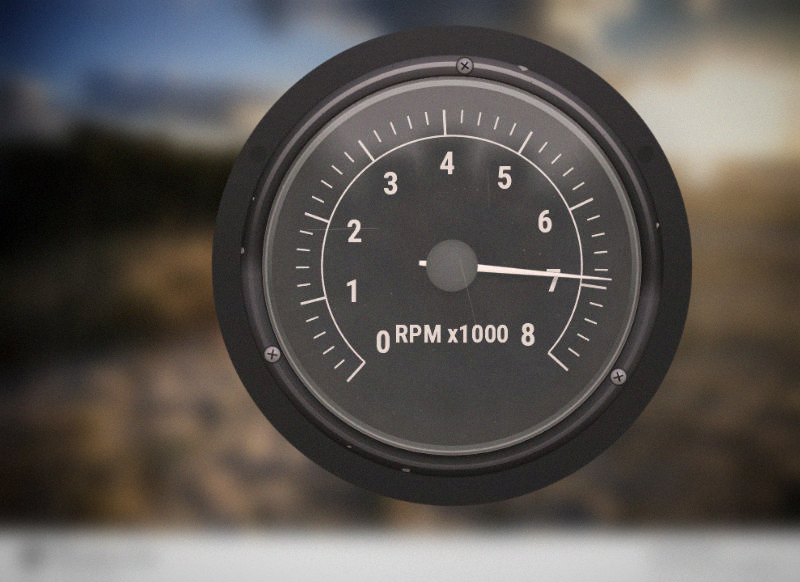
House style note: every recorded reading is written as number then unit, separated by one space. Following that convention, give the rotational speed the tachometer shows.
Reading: 6900 rpm
